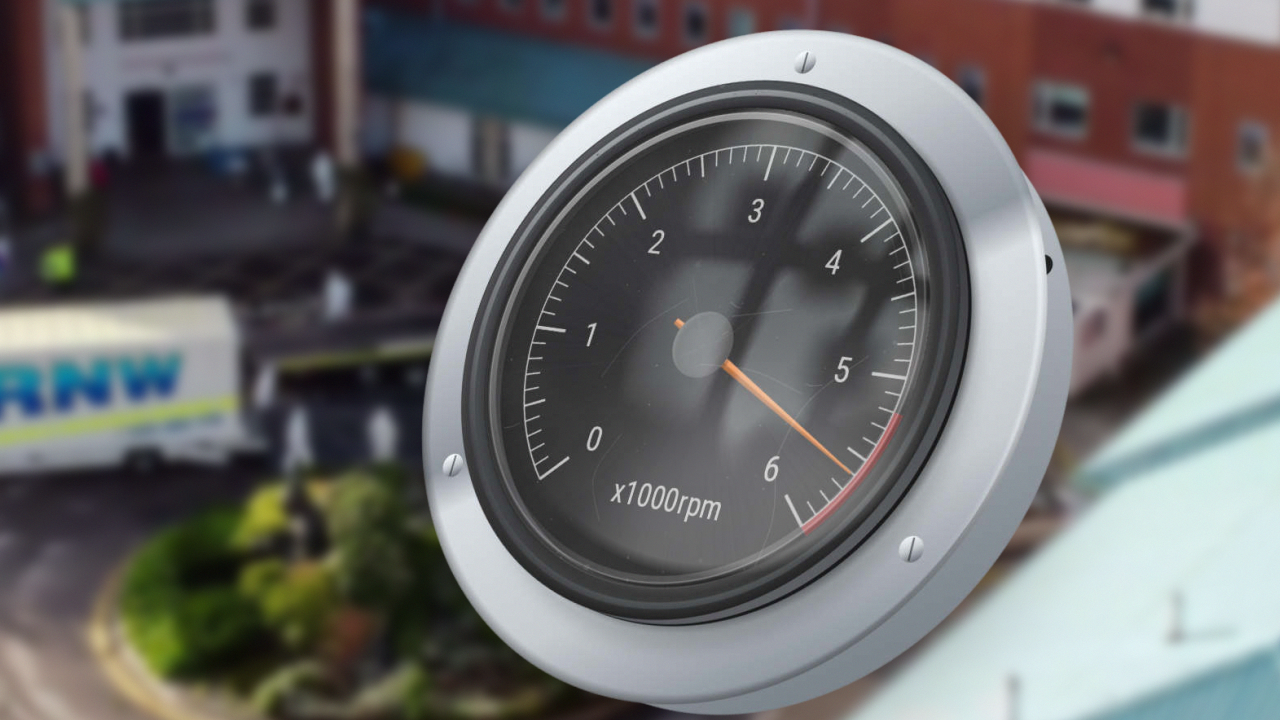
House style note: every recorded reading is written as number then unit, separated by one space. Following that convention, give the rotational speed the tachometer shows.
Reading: 5600 rpm
